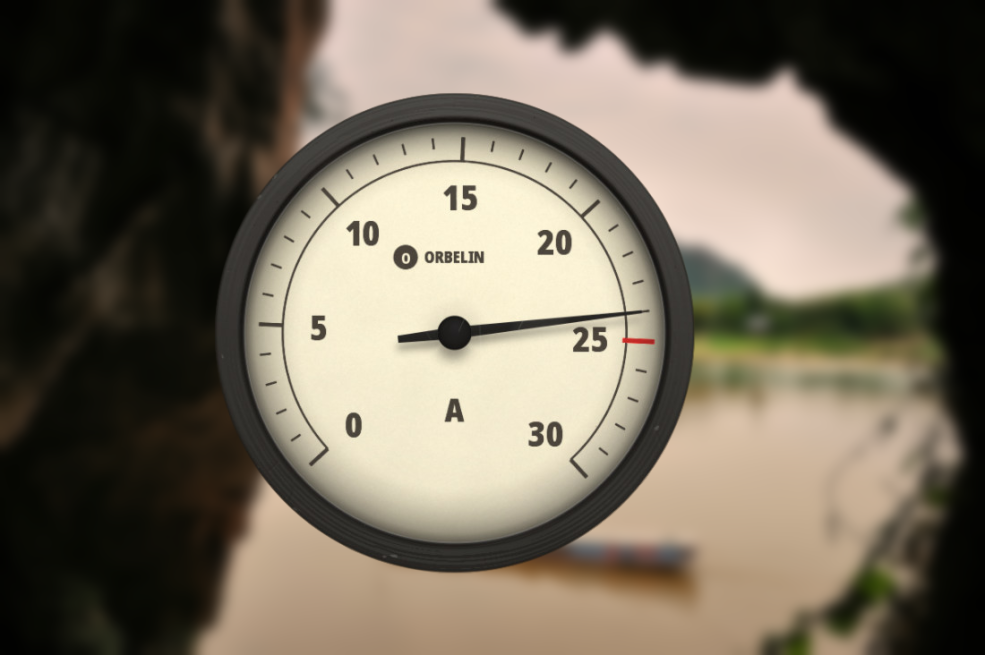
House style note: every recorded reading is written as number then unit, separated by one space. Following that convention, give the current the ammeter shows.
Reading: 24 A
